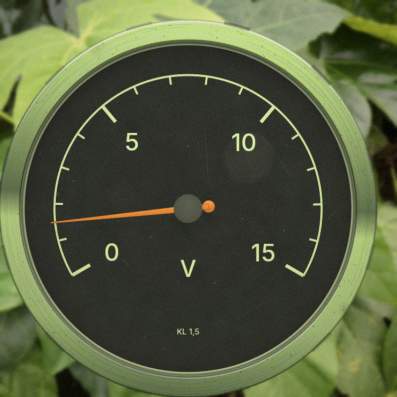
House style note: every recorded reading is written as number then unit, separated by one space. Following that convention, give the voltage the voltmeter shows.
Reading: 1.5 V
